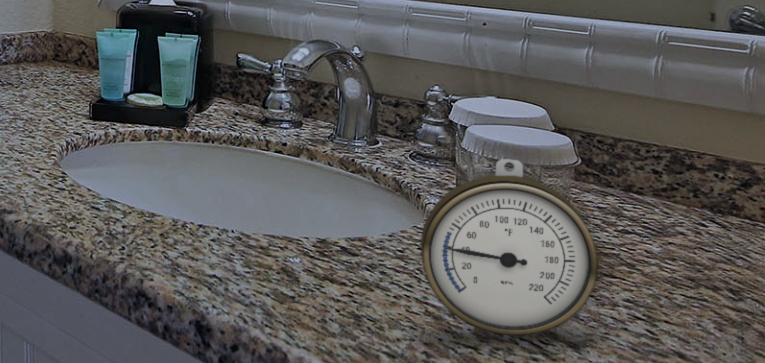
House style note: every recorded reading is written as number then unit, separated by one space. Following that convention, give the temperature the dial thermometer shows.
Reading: 40 °F
